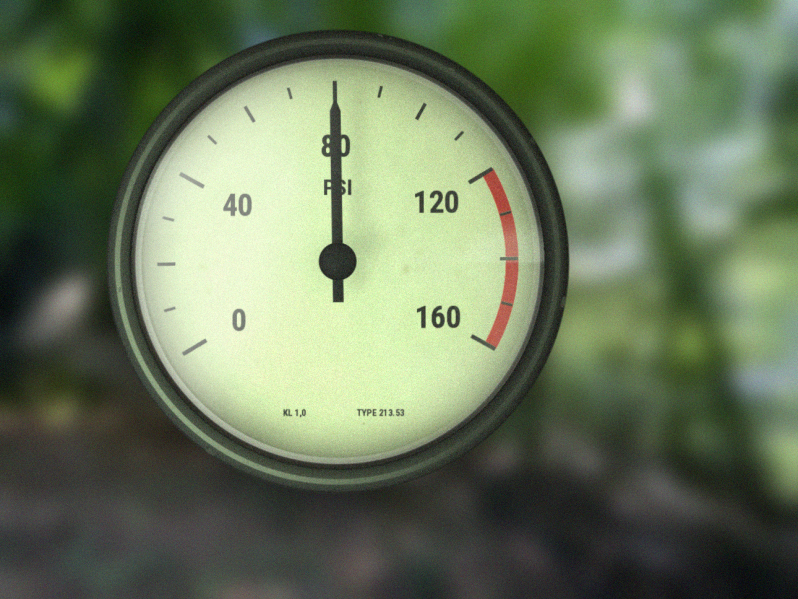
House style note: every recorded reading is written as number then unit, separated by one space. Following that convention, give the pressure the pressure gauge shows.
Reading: 80 psi
